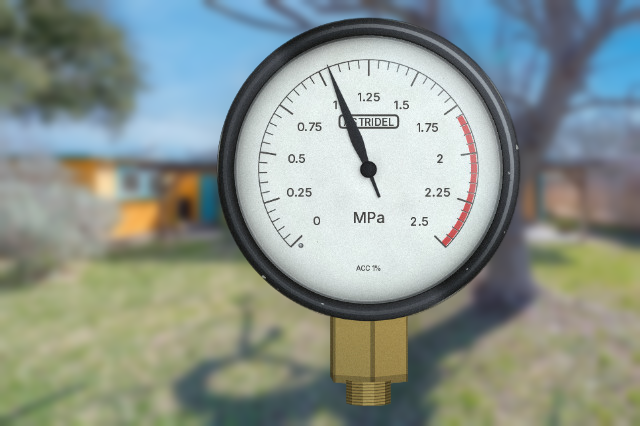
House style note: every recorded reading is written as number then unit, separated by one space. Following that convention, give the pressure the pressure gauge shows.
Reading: 1.05 MPa
